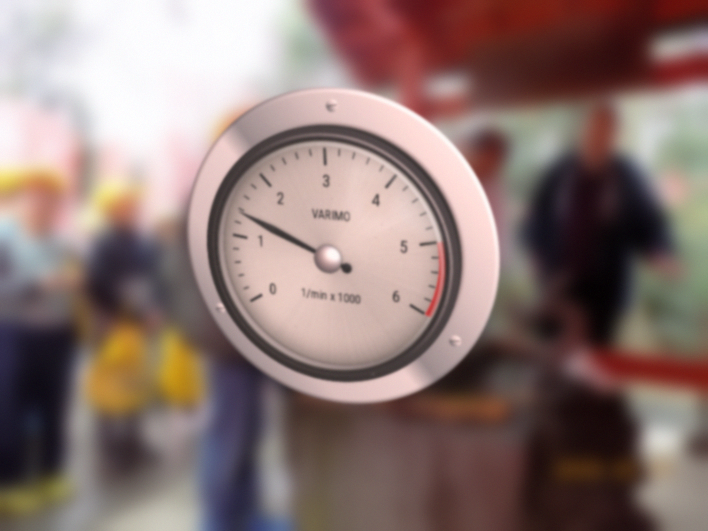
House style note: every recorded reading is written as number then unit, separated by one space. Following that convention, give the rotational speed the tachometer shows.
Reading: 1400 rpm
